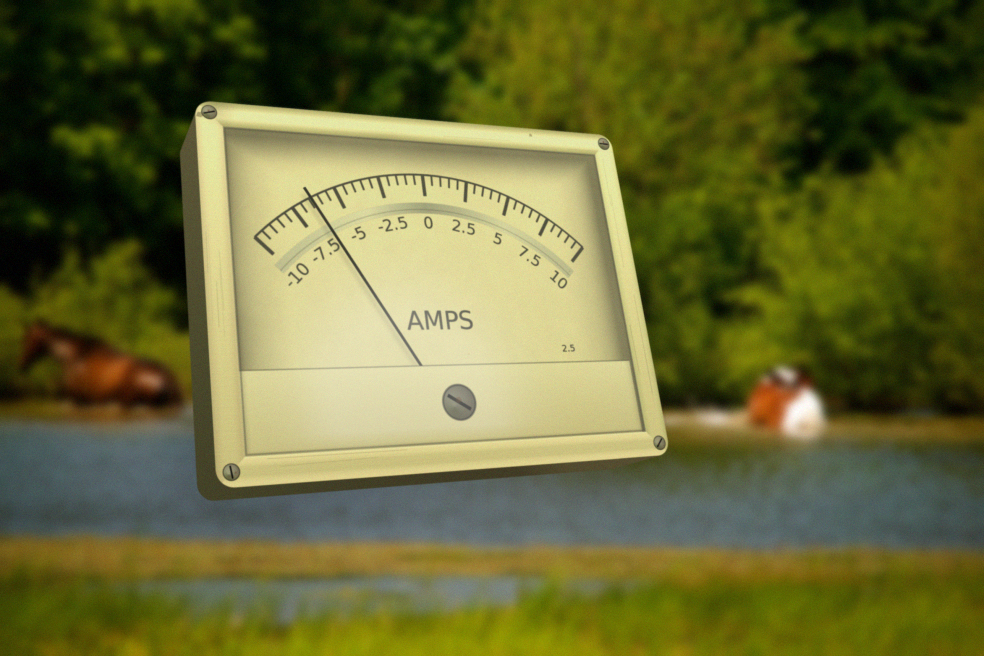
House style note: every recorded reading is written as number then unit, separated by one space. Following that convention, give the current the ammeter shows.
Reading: -6.5 A
